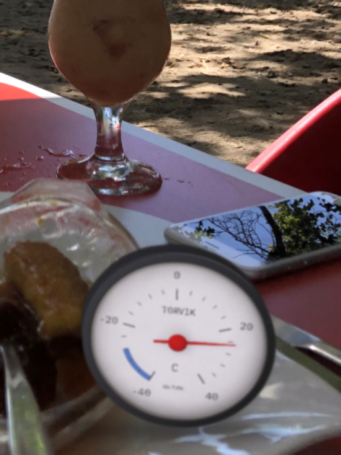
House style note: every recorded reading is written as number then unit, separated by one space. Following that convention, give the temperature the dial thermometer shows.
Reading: 24 °C
